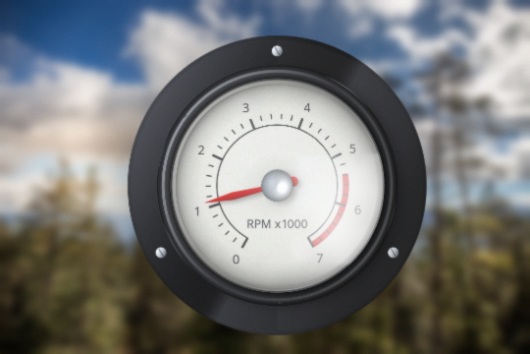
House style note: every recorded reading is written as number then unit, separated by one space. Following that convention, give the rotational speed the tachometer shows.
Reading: 1100 rpm
